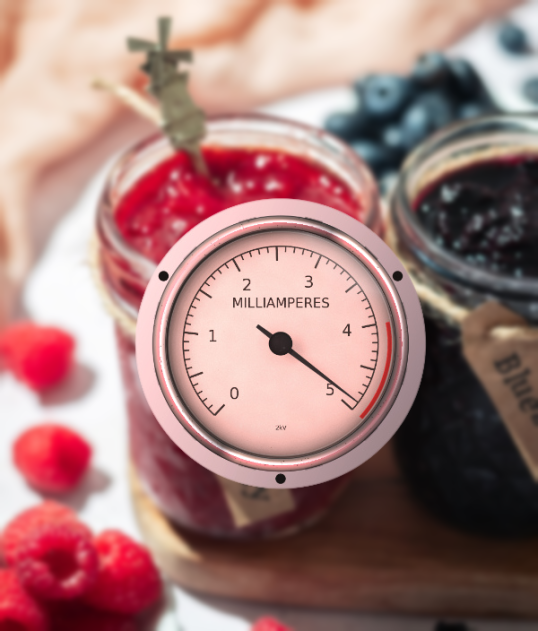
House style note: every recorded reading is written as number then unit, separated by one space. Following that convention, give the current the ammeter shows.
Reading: 4.9 mA
